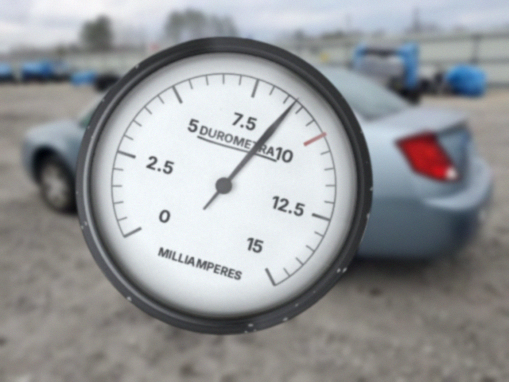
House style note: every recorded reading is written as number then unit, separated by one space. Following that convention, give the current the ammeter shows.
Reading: 8.75 mA
